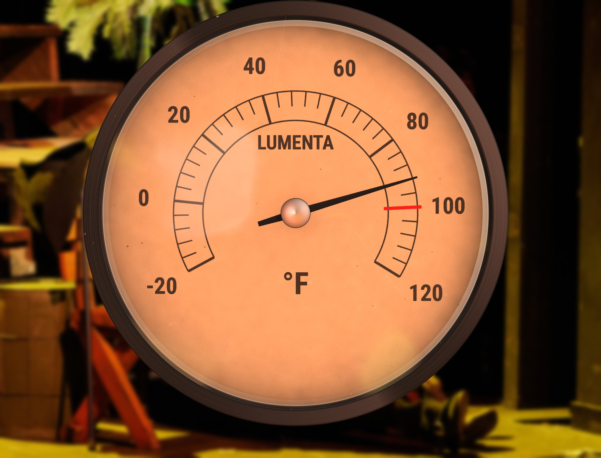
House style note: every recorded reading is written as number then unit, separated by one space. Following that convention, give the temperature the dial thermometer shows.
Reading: 92 °F
